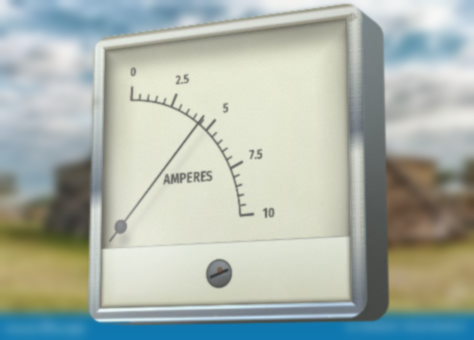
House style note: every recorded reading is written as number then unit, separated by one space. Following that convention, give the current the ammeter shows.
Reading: 4.5 A
